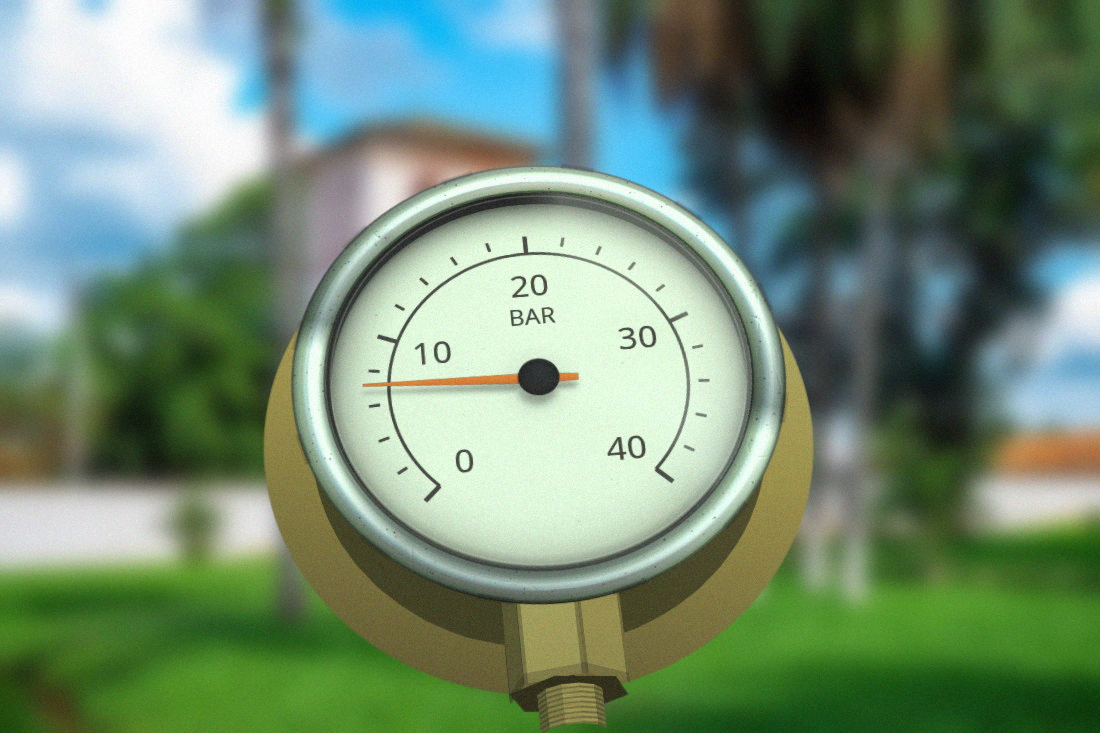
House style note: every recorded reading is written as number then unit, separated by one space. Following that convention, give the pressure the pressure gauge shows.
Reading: 7 bar
